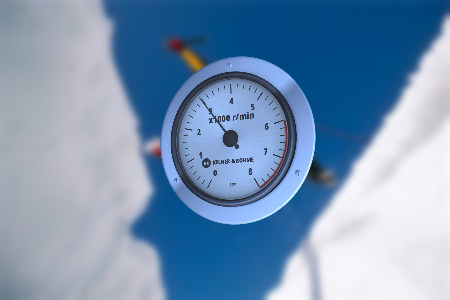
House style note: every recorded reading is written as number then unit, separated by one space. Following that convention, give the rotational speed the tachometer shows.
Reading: 3000 rpm
